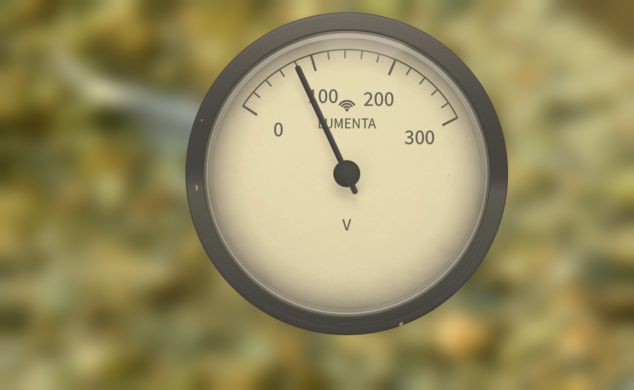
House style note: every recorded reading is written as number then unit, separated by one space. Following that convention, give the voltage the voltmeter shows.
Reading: 80 V
